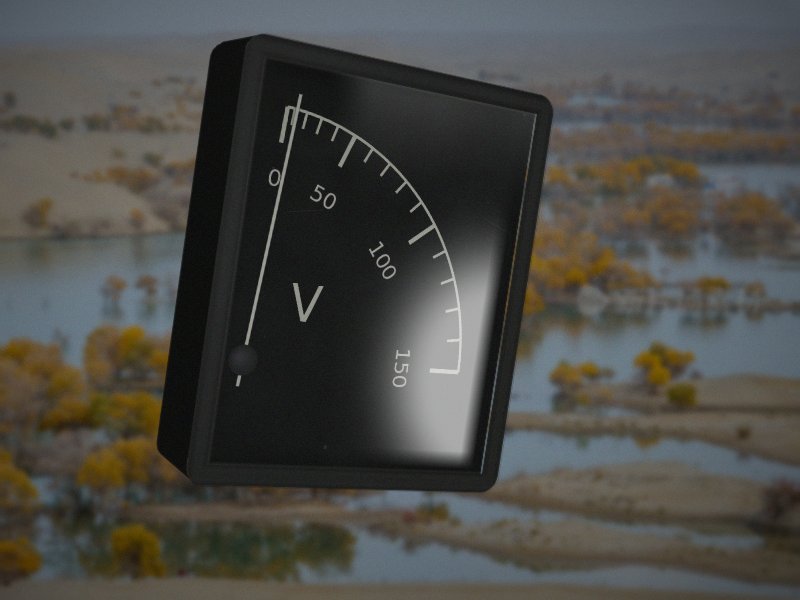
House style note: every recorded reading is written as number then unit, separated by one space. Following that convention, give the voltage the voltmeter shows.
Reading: 10 V
